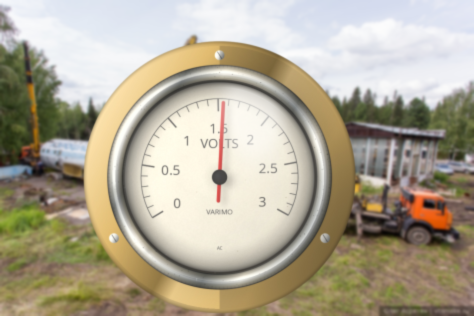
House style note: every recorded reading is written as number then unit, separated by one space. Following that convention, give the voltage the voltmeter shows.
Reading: 1.55 V
